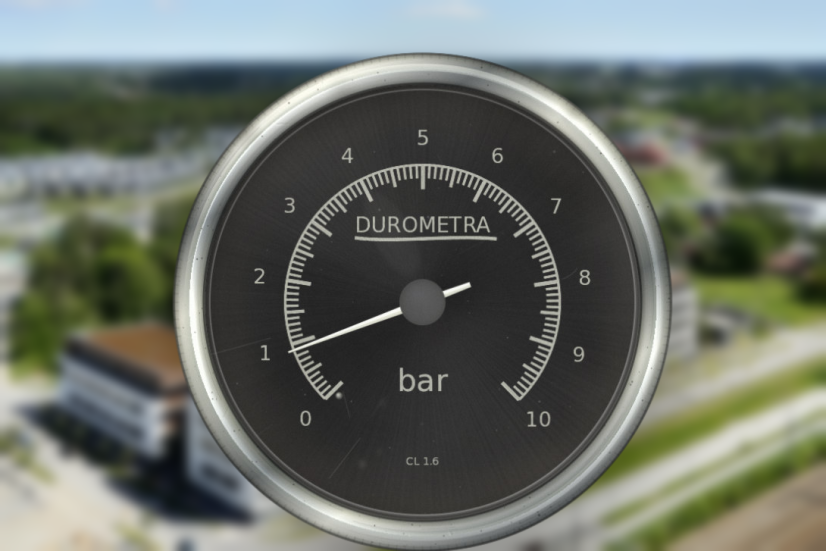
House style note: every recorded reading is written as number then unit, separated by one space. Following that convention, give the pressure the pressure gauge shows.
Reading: 0.9 bar
